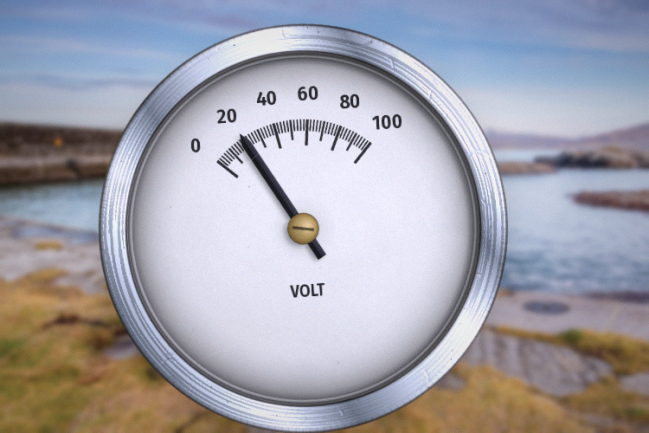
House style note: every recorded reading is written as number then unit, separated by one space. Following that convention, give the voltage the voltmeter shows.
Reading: 20 V
